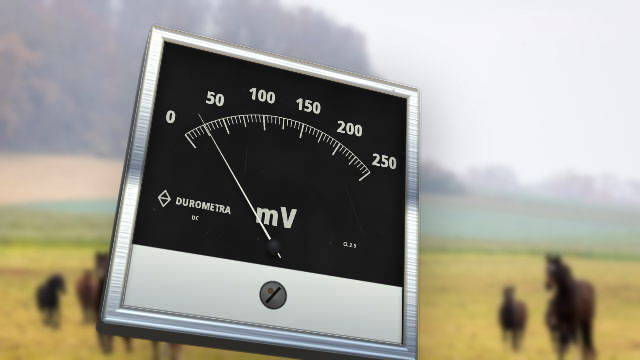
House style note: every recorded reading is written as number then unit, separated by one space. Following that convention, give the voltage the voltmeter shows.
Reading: 25 mV
